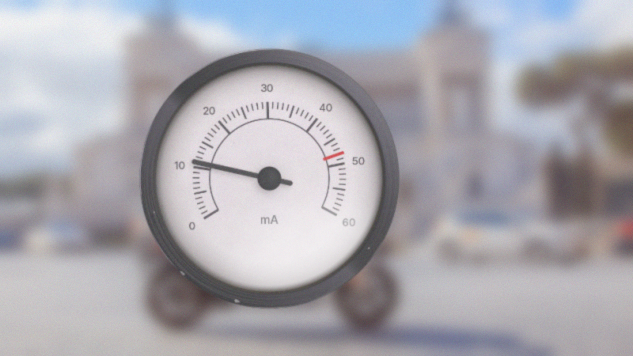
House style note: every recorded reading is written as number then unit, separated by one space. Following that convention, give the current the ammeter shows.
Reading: 11 mA
